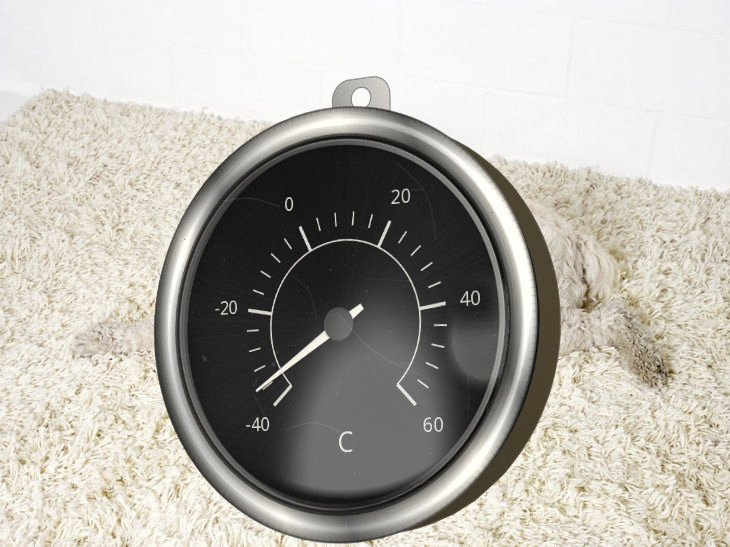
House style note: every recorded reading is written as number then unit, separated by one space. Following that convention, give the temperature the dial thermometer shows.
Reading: -36 °C
